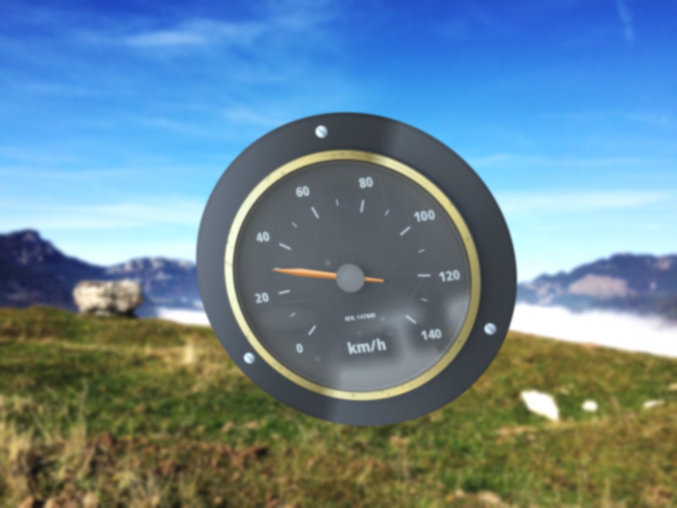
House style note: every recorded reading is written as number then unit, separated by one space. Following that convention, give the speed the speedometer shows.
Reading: 30 km/h
